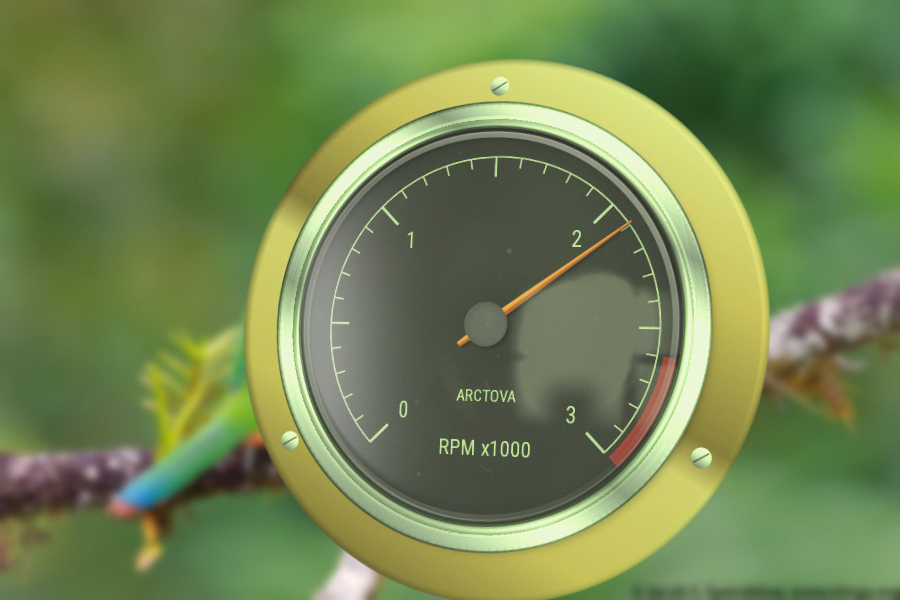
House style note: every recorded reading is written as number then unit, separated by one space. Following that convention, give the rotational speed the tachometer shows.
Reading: 2100 rpm
